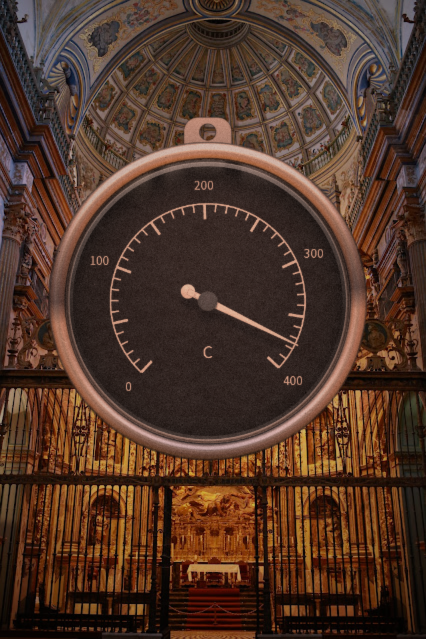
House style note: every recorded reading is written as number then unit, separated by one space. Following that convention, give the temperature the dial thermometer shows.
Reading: 375 °C
